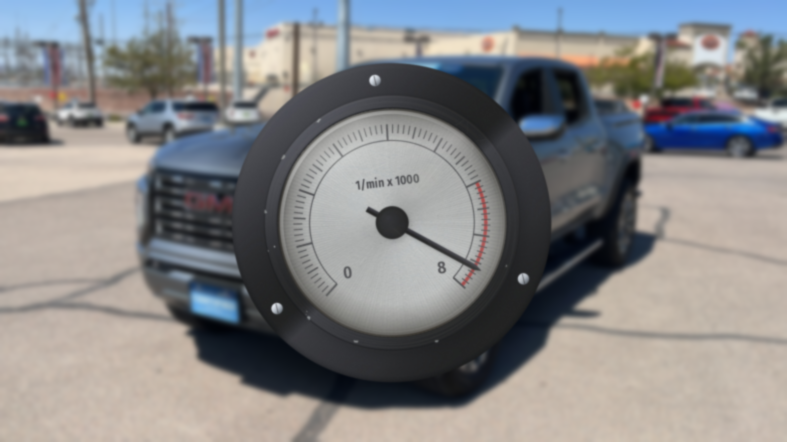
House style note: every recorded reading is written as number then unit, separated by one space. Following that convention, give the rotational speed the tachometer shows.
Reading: 7600 rpm
